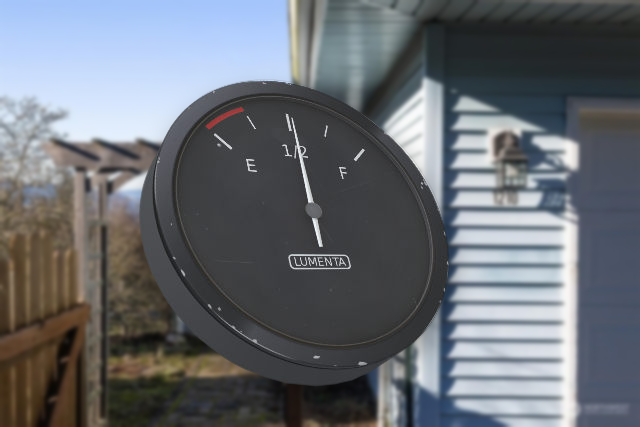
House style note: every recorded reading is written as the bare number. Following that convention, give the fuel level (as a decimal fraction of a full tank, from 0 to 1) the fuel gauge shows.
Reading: 0.5
